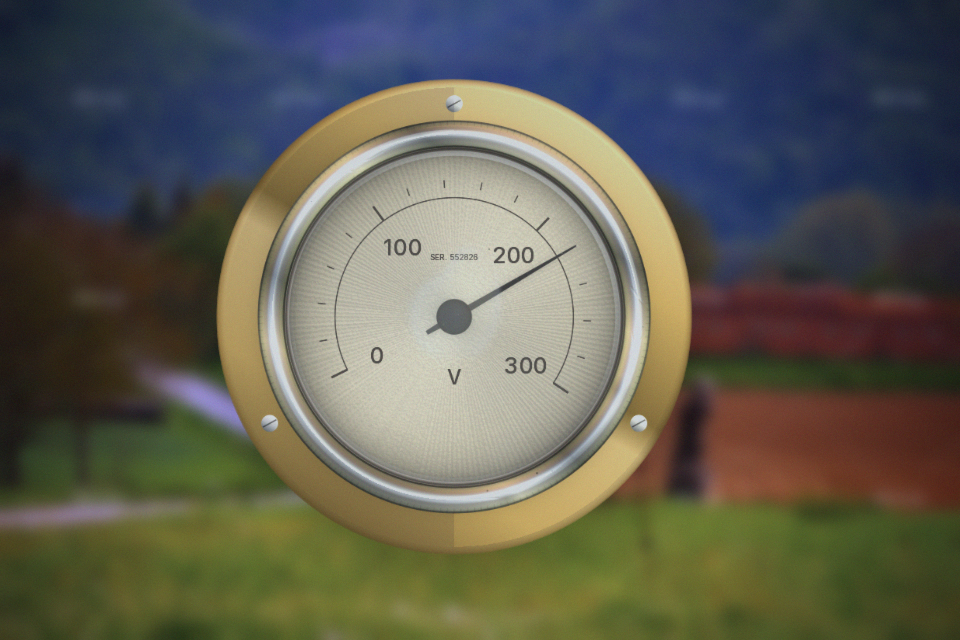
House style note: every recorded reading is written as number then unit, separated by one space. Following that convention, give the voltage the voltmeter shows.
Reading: 220 V
